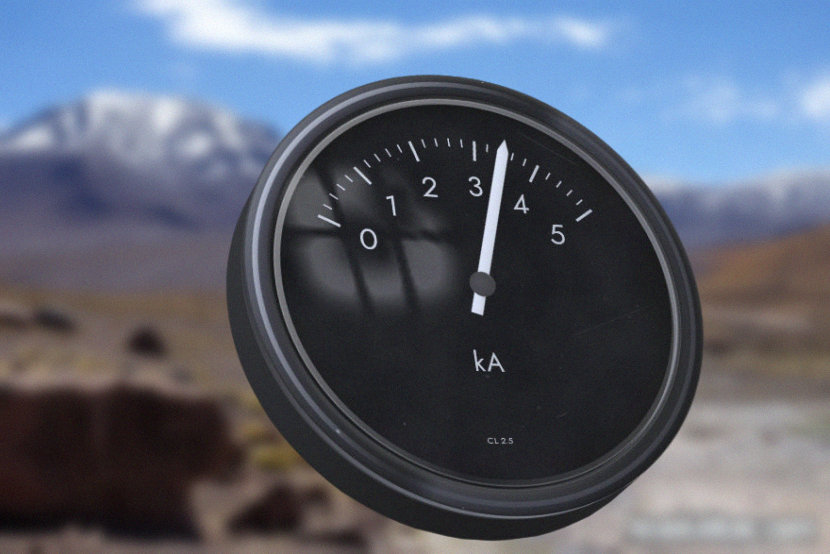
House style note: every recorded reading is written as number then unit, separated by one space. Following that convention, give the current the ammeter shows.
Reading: 3.4 kA
